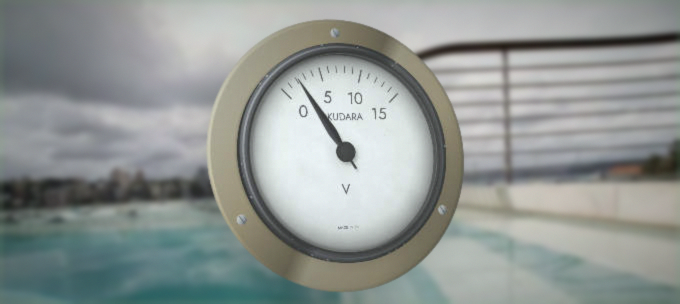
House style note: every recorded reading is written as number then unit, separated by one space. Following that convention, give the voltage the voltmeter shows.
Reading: 2 V
